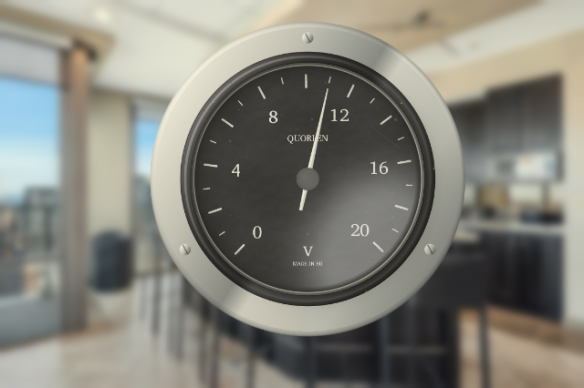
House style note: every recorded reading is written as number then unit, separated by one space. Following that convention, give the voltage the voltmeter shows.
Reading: 11 V
